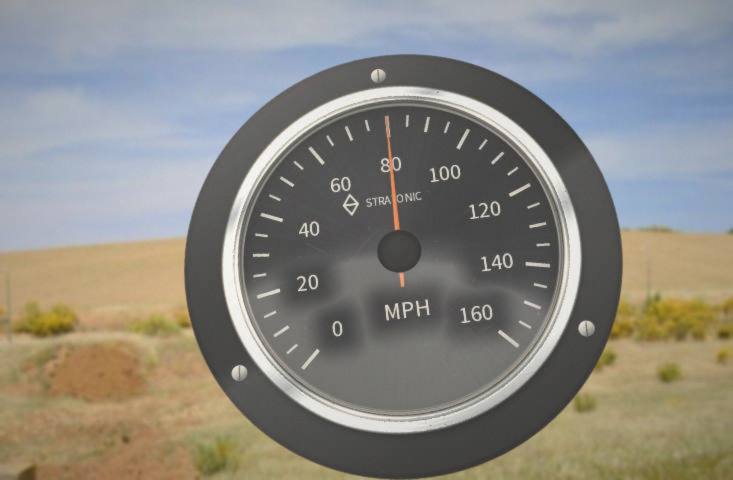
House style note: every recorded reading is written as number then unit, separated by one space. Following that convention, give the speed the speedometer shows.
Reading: 80 mph
